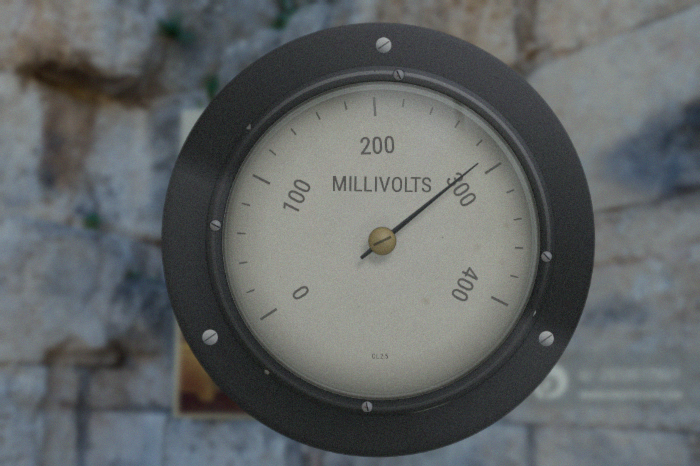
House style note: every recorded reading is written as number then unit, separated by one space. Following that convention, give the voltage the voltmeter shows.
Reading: 290 mV
